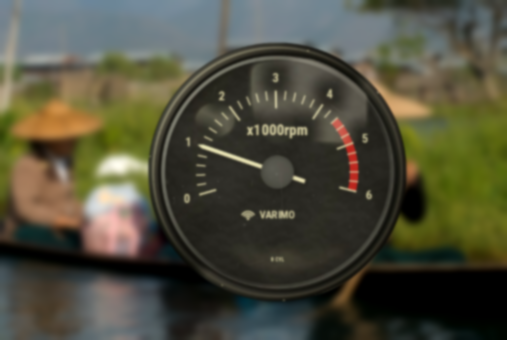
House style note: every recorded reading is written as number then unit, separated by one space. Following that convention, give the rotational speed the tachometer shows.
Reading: 1000 rpm
